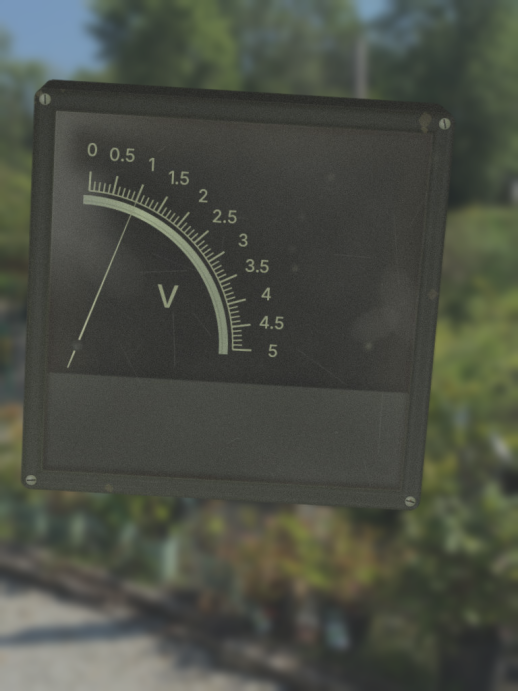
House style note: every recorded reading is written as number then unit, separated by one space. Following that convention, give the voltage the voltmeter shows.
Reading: 1 V
